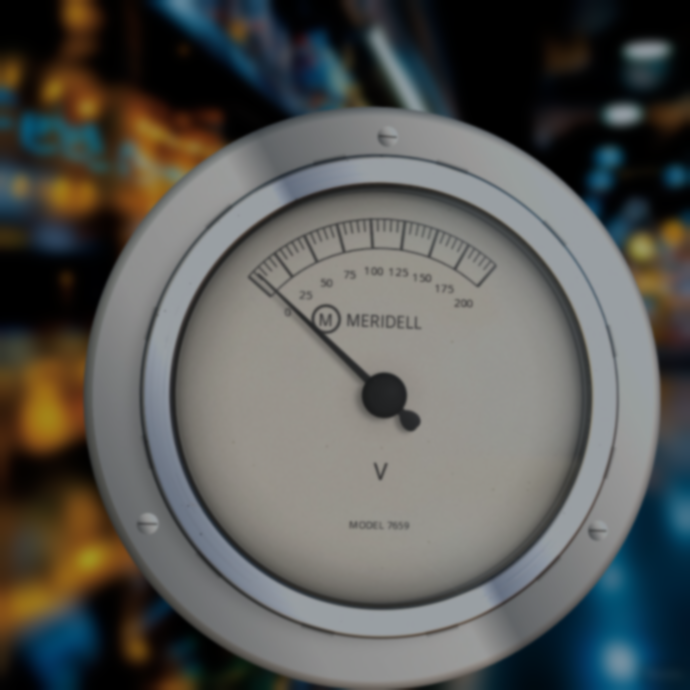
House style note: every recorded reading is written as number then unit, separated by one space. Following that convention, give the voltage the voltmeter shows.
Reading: 5 V
